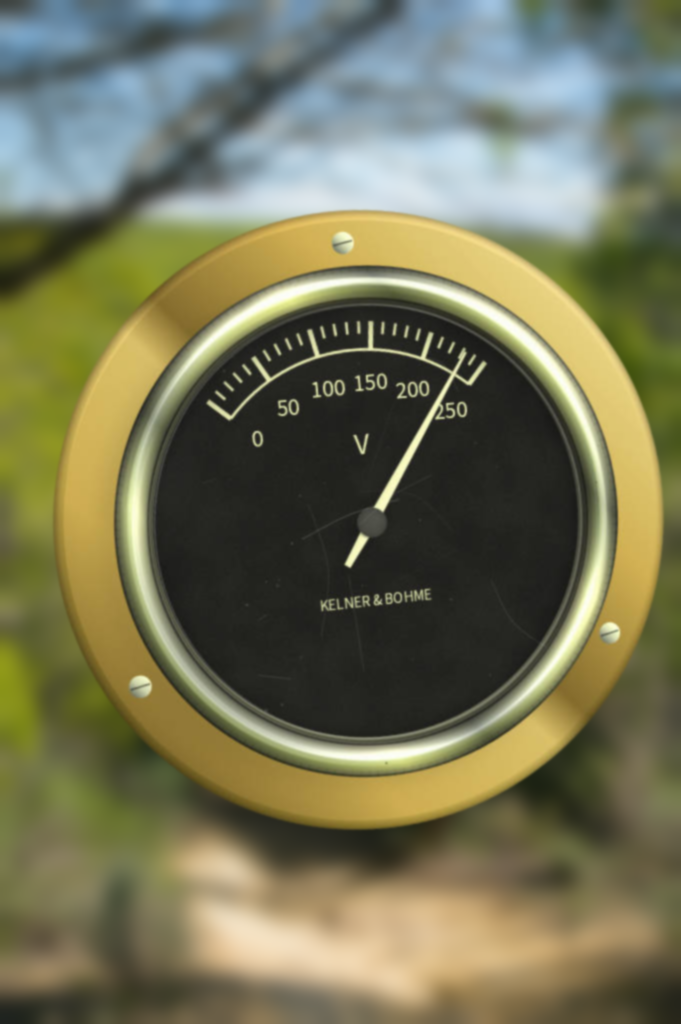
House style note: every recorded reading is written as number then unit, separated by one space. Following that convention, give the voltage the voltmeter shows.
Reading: 230 V
